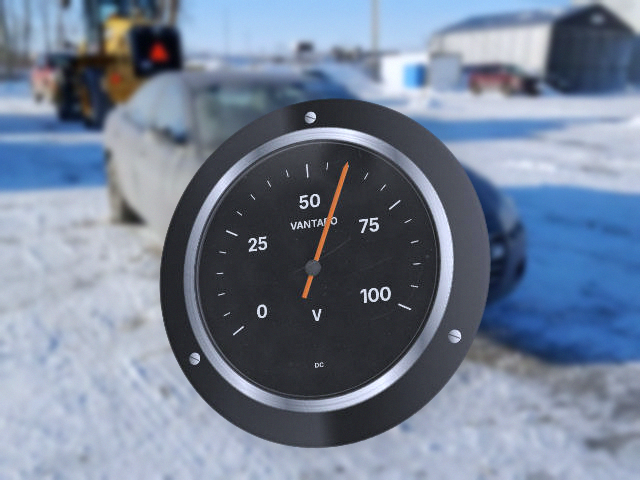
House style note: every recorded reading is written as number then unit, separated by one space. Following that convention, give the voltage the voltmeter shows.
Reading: 60 V
